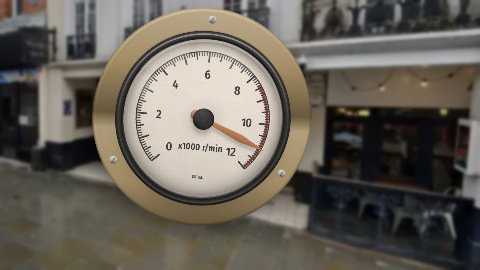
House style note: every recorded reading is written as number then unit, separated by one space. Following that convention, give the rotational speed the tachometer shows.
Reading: 11000 rpm
